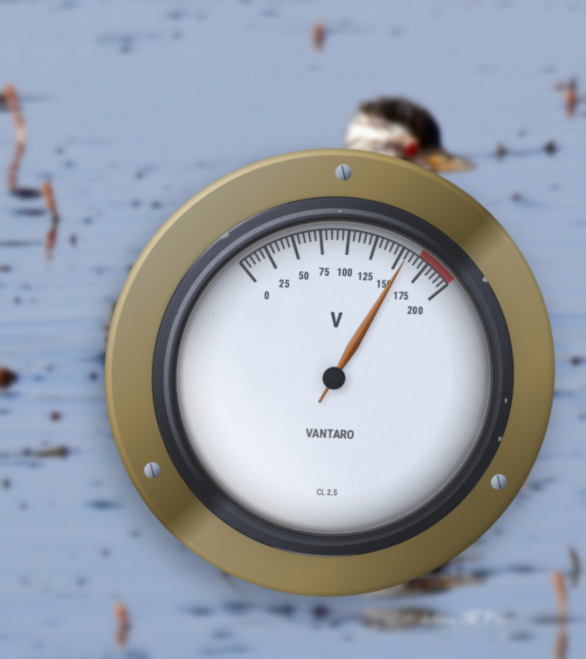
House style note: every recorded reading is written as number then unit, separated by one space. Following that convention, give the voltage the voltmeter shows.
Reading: 155 V
